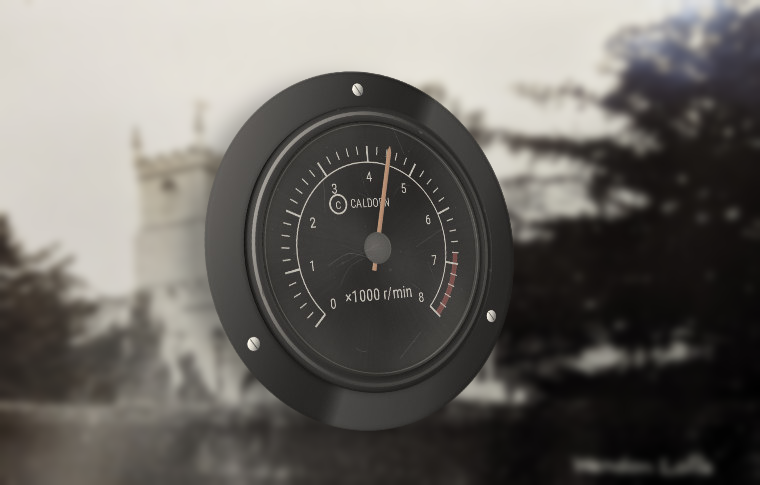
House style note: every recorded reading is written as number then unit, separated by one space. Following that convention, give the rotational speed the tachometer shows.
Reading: 4400 rpm
